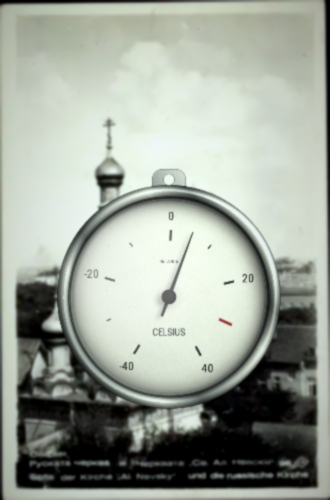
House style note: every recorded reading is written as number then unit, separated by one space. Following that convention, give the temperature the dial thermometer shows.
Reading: 5 °C
